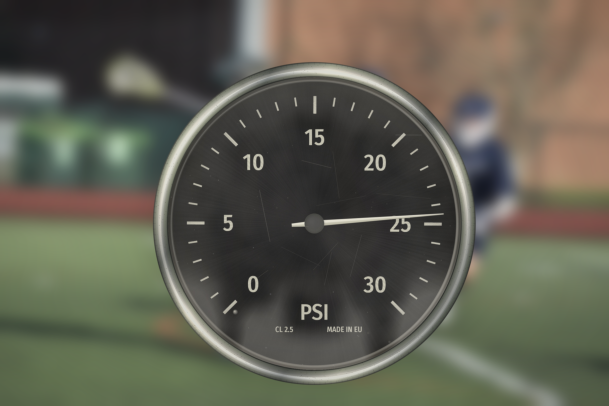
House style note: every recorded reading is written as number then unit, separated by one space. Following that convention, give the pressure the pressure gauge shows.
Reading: 24.5 psi
